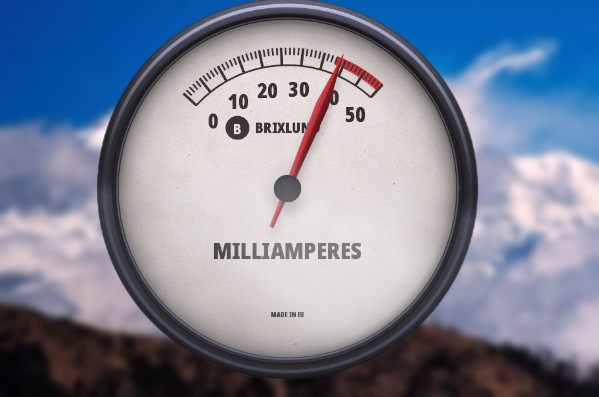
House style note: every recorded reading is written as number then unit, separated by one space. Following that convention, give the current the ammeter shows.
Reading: 39 mA
